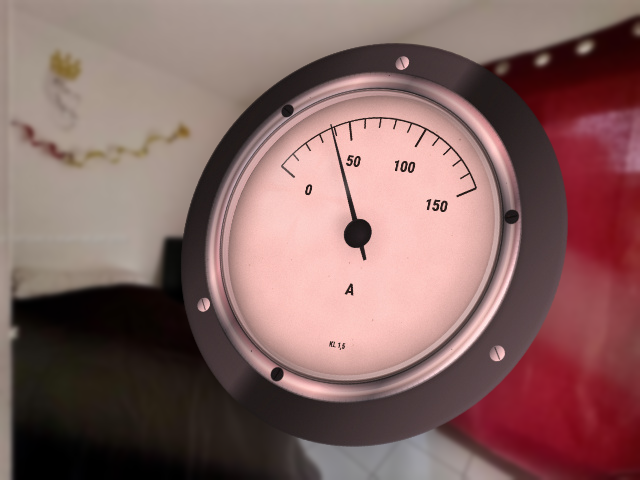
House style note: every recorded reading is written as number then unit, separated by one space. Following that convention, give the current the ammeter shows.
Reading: 40 A
